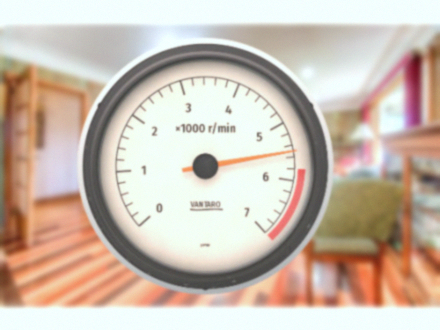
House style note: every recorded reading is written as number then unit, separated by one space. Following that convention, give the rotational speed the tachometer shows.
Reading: 5500 rpm
